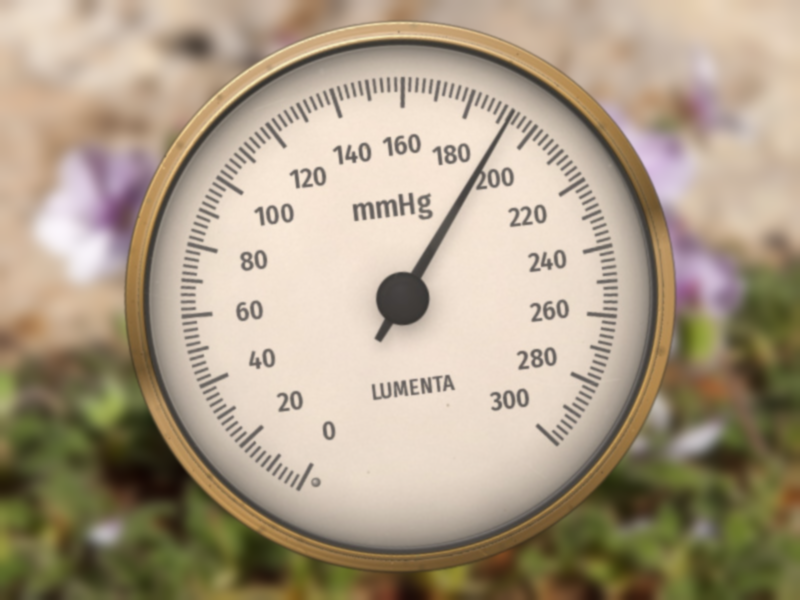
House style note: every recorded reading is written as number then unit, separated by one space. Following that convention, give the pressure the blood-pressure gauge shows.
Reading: 192 mmHg
